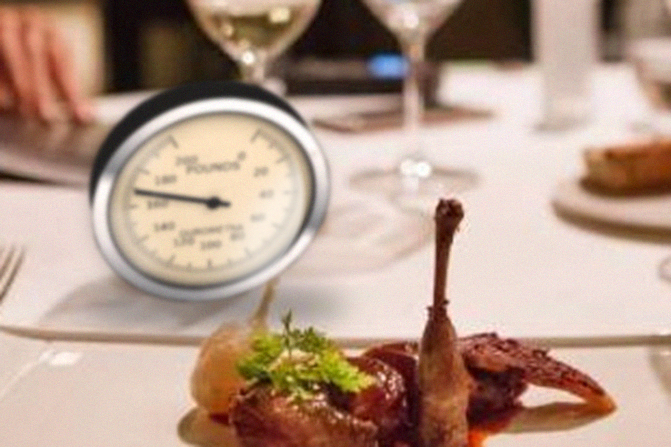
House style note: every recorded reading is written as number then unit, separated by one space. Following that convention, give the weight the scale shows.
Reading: 170 lb
